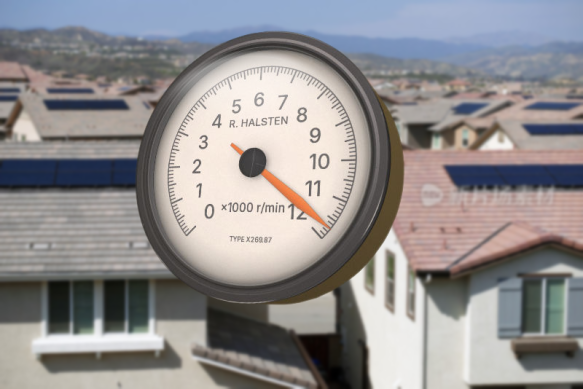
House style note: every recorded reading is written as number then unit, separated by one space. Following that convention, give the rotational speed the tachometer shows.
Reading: 11700 rpm
